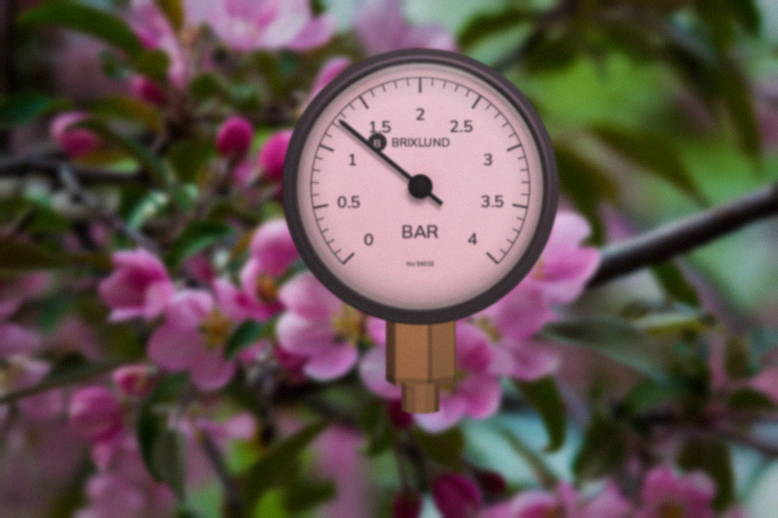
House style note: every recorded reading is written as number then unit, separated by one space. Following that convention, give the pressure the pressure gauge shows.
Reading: 1.25 bar
